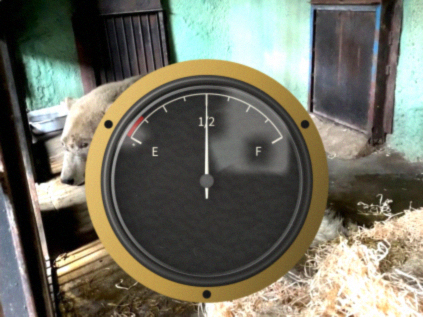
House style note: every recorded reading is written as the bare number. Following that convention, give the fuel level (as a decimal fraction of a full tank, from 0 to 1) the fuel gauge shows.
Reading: 0.5
